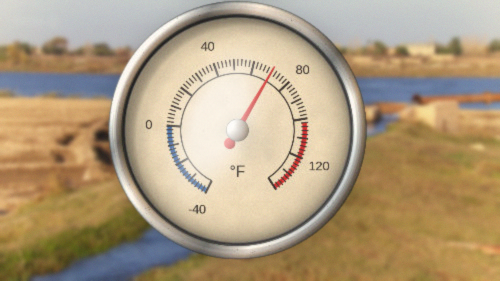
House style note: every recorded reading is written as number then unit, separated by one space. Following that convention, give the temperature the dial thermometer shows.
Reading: 70 °F
